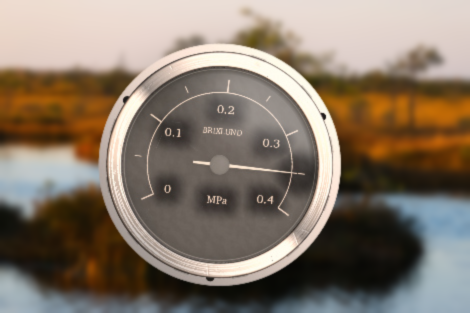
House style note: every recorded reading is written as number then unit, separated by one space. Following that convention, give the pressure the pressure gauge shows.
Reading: 0.35 MPa
